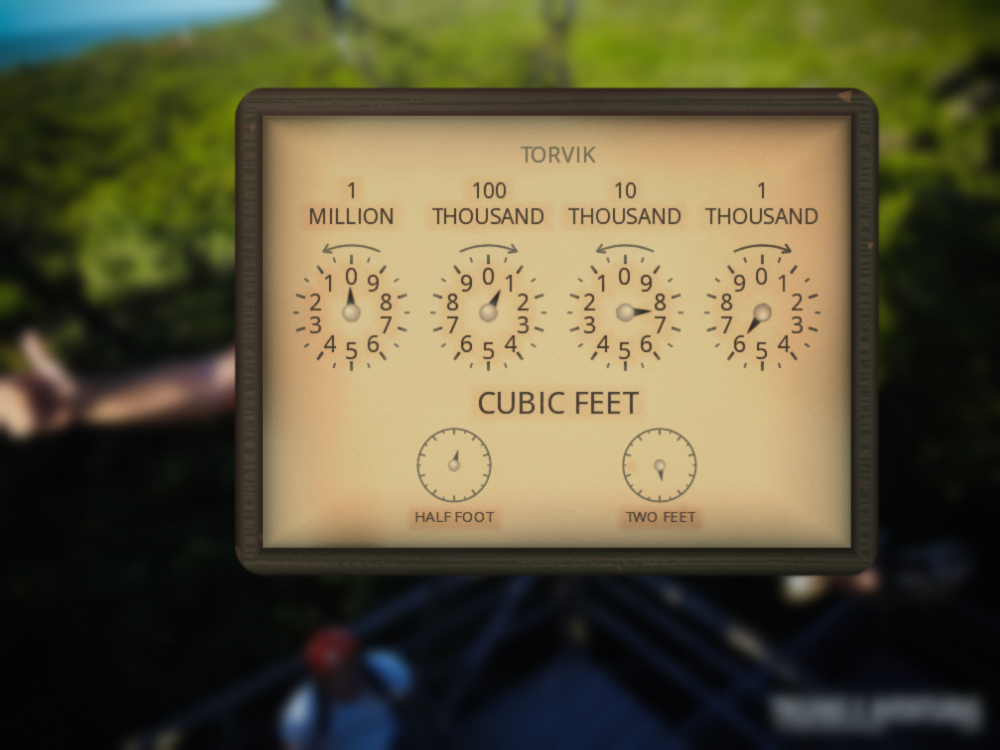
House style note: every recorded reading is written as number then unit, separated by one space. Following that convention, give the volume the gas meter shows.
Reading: 7600 ft³
